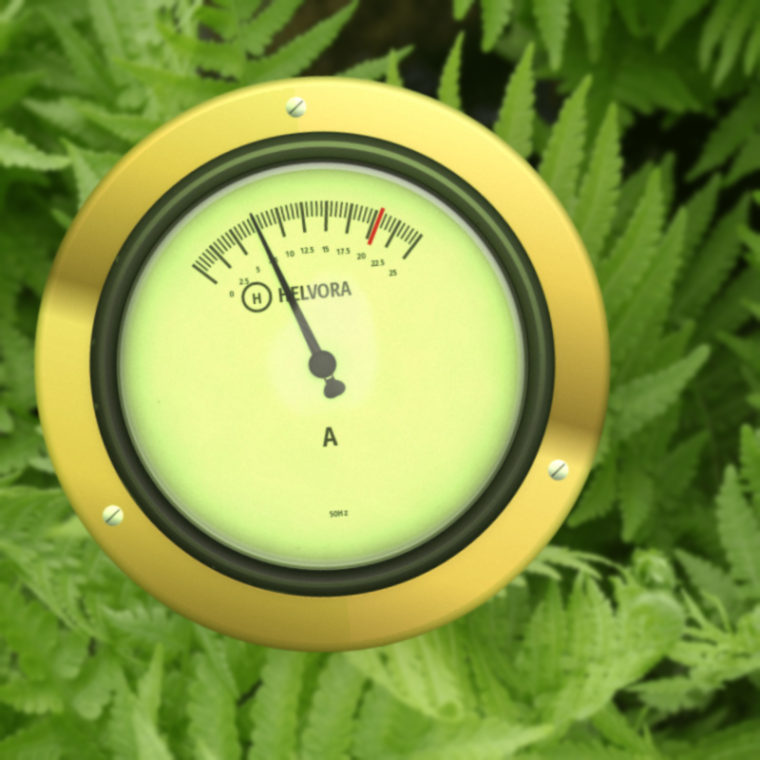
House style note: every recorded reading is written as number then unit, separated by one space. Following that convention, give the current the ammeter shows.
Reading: 7.5 A
